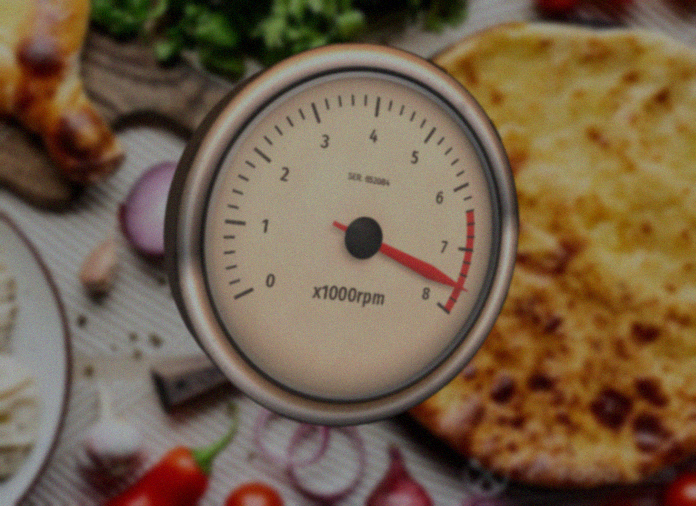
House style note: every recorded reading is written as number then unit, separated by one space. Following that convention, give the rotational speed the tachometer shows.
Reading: 7600 rpm
